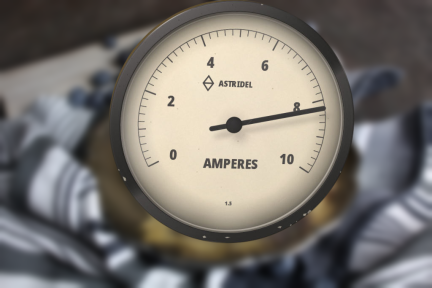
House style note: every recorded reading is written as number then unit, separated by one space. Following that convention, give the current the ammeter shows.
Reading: 8.2 A
